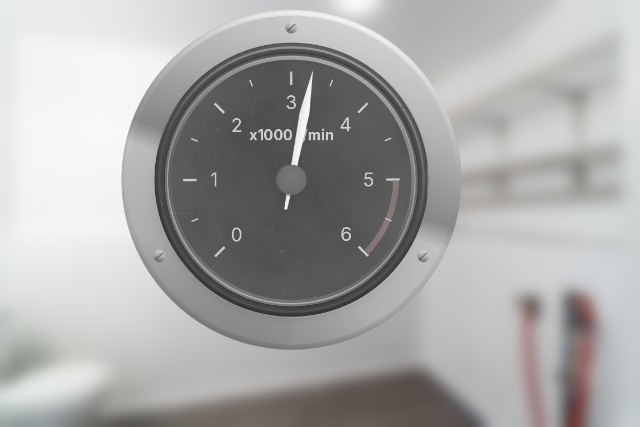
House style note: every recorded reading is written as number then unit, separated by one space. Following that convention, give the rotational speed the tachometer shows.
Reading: 3250 rpm
